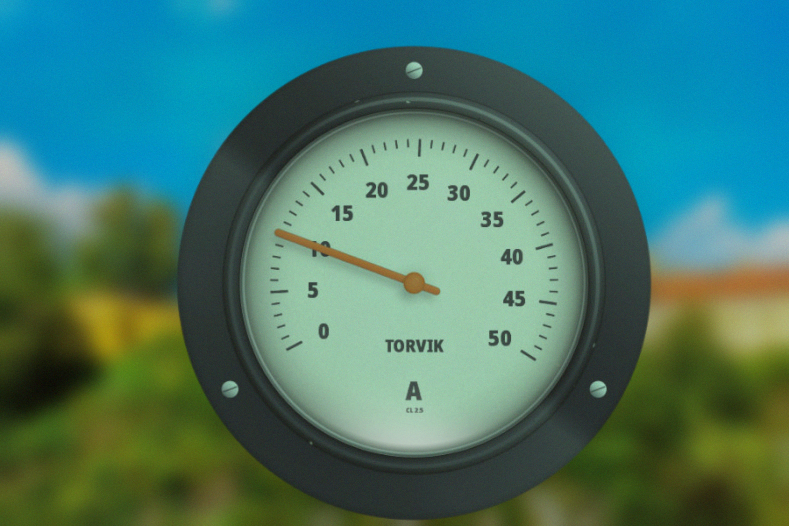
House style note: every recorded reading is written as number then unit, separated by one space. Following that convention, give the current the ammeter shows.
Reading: 10 A
